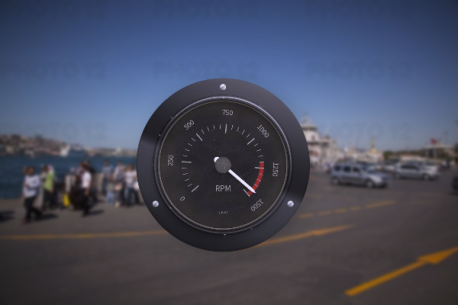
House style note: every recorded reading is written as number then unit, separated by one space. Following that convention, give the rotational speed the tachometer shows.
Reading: 1450 rpm
